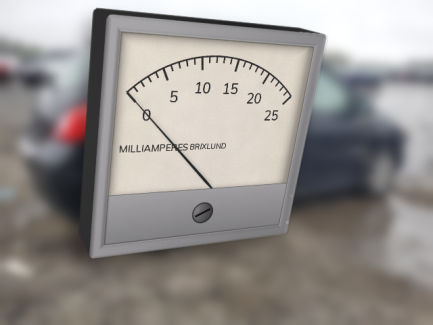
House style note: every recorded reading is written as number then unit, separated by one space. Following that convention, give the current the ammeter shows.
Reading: 0 mA
